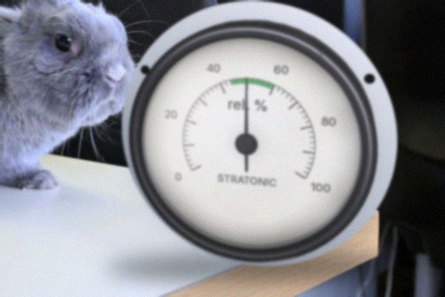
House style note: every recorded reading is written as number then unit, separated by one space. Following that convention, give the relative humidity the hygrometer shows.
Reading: 50 %
